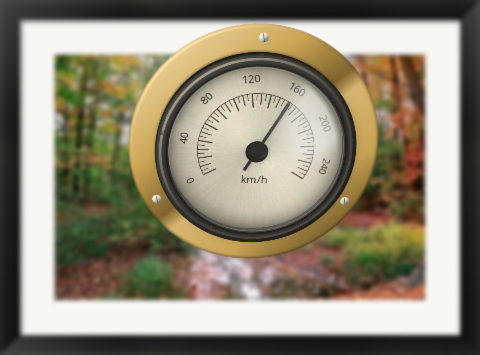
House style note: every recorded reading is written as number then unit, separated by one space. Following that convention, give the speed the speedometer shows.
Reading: 160 km/h
